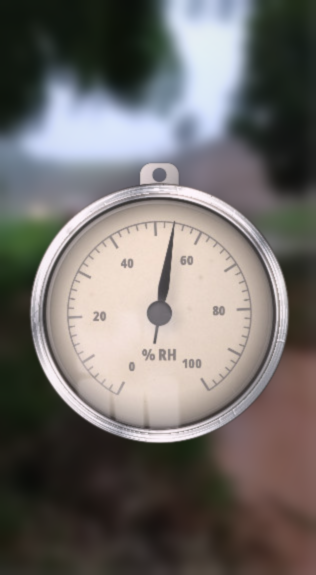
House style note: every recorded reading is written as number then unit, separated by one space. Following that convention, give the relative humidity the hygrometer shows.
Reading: 54 %
